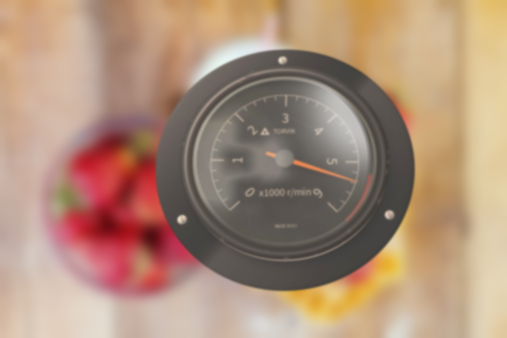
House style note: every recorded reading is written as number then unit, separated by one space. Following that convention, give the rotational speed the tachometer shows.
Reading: 5400 rpm
